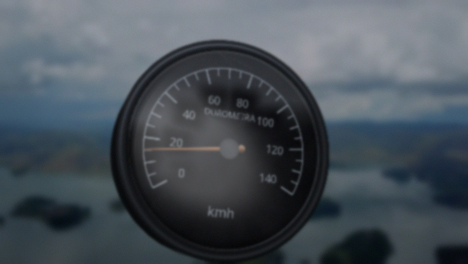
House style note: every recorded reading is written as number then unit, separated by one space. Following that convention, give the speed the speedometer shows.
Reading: 15 km/h
